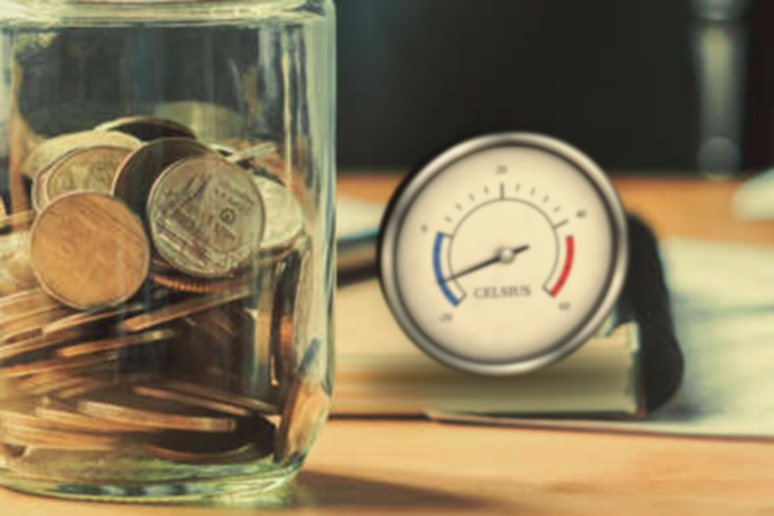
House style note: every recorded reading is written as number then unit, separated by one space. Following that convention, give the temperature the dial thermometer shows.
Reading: -12 °C
